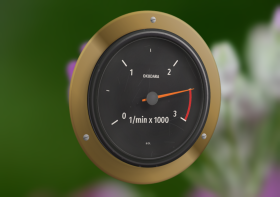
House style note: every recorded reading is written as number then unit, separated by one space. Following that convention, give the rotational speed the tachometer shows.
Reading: 2500 rpm
